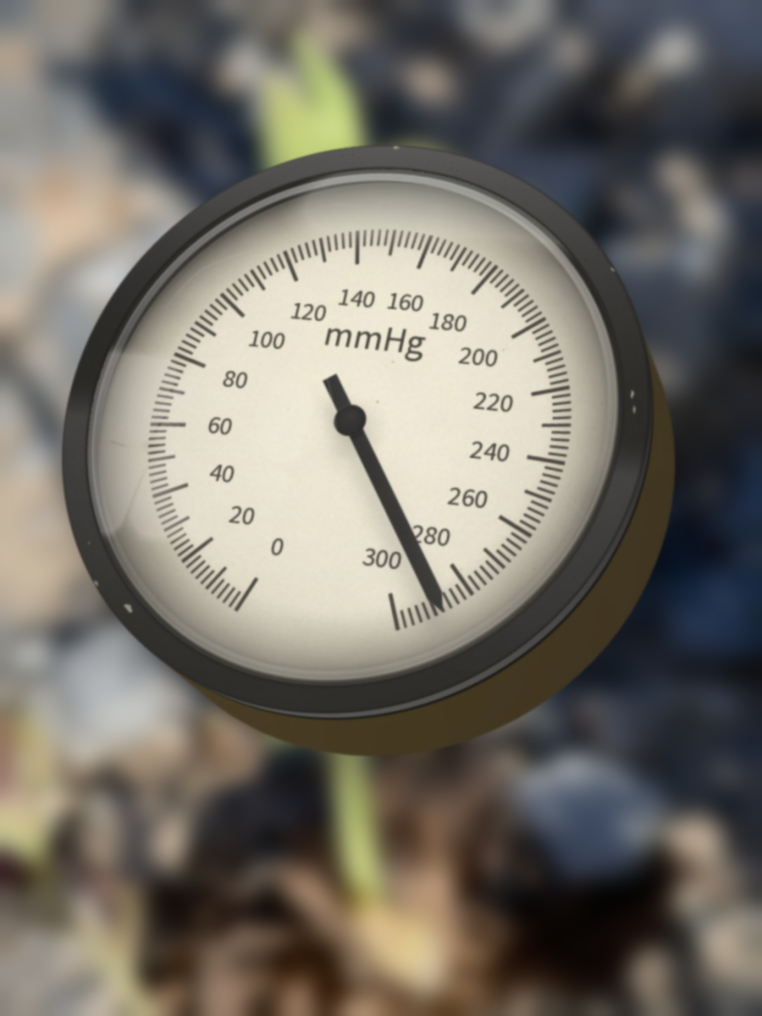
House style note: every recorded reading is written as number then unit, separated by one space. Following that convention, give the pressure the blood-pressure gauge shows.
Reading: 288 mmHg
